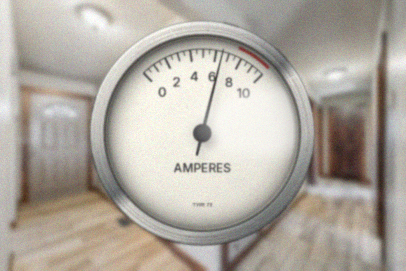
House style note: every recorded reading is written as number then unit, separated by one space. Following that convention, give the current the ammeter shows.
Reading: 6.5 A
